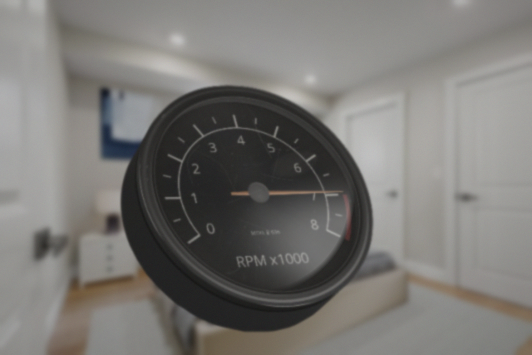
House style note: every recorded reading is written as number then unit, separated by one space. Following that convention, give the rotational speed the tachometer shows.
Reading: 7000 rpm
